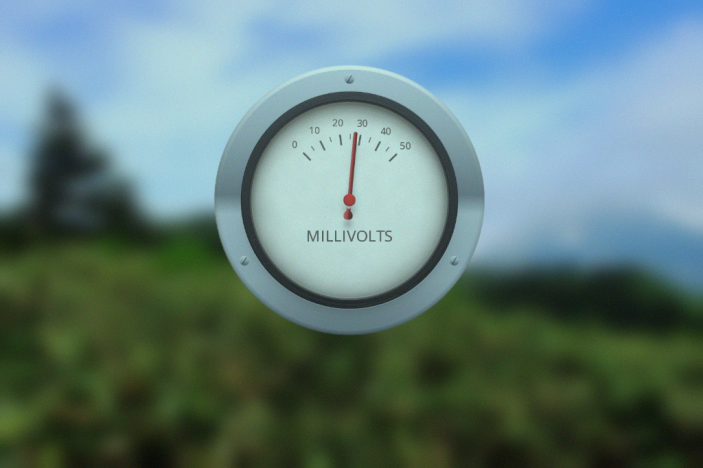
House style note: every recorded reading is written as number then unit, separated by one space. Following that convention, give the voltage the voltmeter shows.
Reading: 27.5 mV
